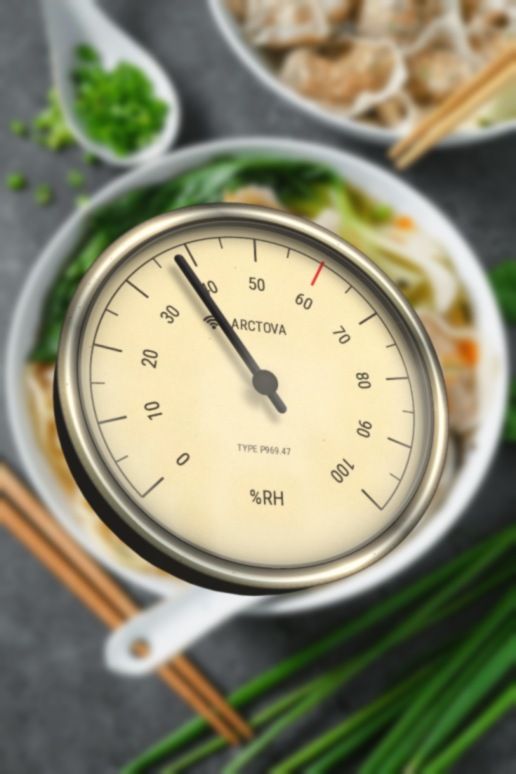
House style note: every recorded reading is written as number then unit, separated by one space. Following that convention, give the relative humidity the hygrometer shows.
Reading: 37.5 %
